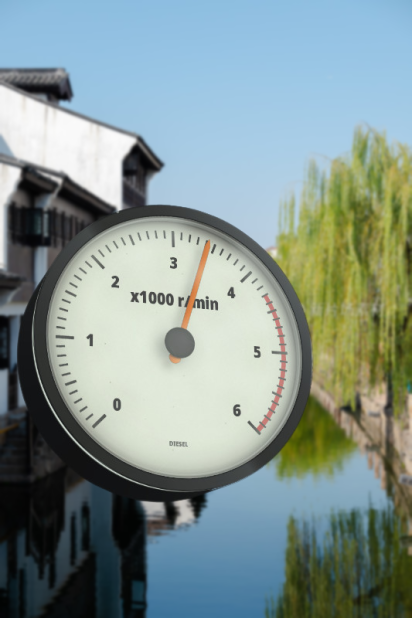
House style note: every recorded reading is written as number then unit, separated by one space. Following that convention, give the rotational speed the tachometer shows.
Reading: 3400 rpm
